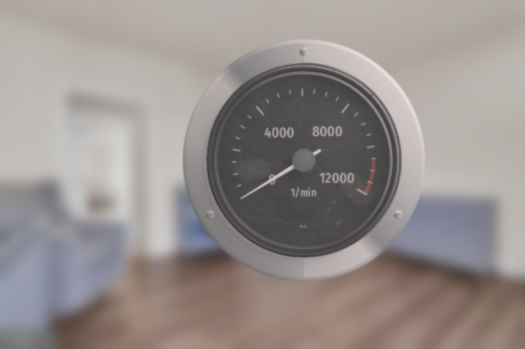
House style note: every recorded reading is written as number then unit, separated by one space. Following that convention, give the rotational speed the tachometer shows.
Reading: 0 rpm
